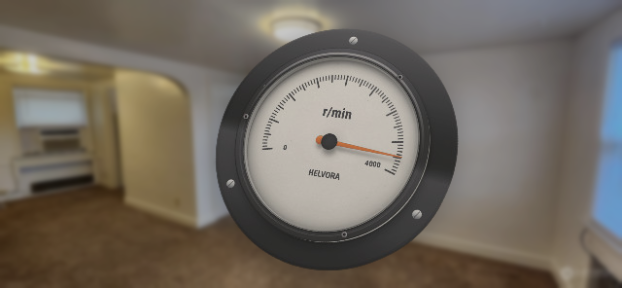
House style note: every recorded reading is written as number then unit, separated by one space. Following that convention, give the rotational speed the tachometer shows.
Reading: 3750 rpm
